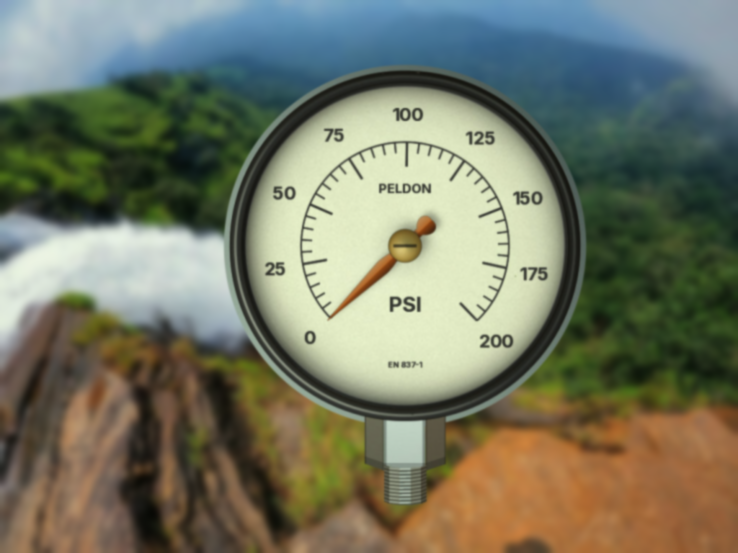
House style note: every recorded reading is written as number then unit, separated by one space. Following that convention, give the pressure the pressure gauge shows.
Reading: 0 psi
